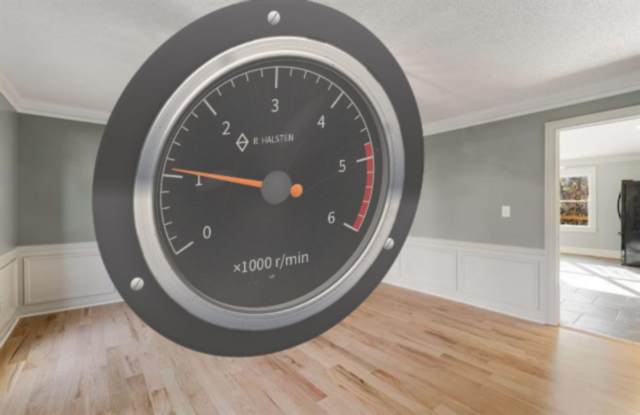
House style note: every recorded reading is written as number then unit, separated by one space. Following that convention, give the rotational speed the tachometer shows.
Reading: 1100 rpm
